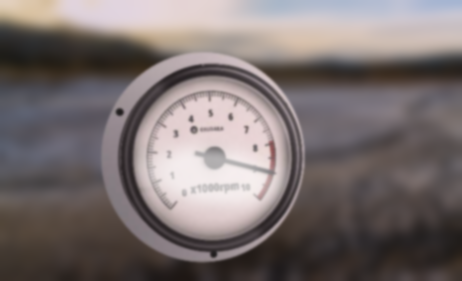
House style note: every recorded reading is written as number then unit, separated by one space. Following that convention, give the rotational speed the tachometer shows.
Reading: 9000 rpm
